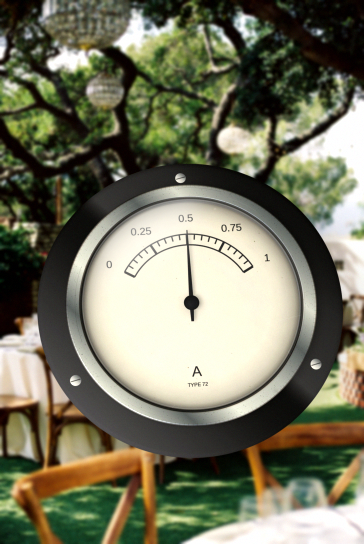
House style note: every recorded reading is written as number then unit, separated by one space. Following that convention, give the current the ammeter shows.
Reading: 0.5 A
